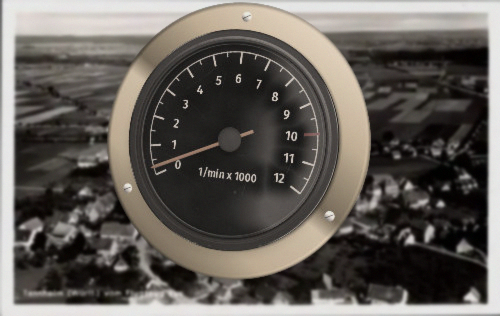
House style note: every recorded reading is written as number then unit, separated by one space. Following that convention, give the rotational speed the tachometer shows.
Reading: 250 rpm
